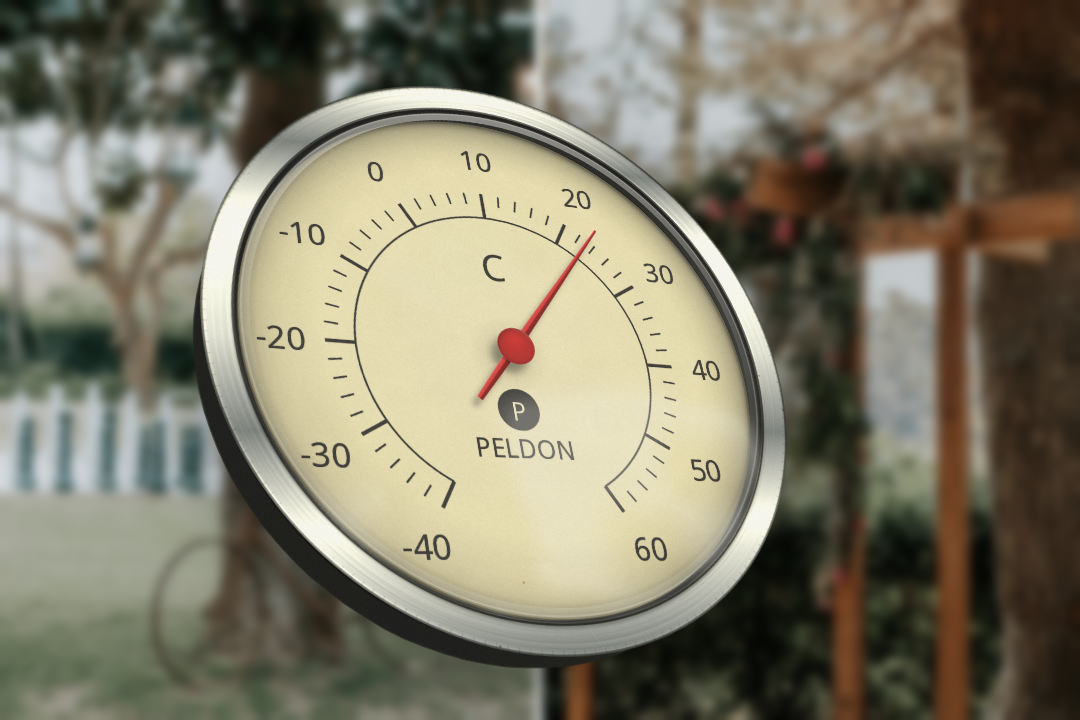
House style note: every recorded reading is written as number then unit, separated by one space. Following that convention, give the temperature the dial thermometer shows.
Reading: 23 °C
